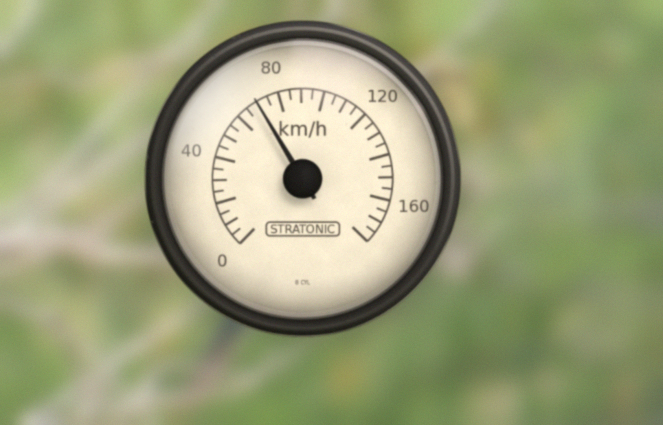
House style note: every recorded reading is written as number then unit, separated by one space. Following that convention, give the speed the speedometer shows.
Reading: 70 km/h
